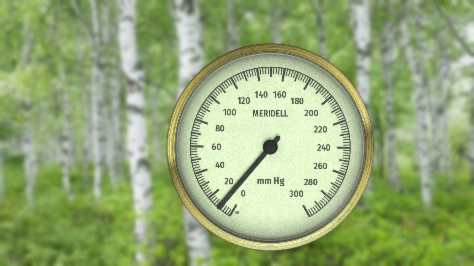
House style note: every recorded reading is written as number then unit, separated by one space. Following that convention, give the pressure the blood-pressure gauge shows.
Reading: 10 mmHg
